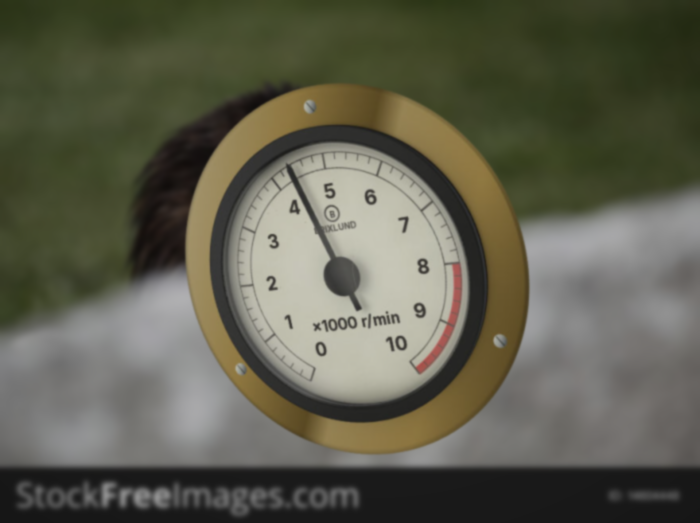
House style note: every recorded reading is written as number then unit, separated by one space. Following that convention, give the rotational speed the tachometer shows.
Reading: 4400 rpm
